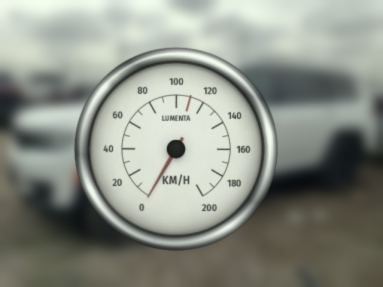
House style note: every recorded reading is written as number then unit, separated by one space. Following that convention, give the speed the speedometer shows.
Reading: 0 km/h
